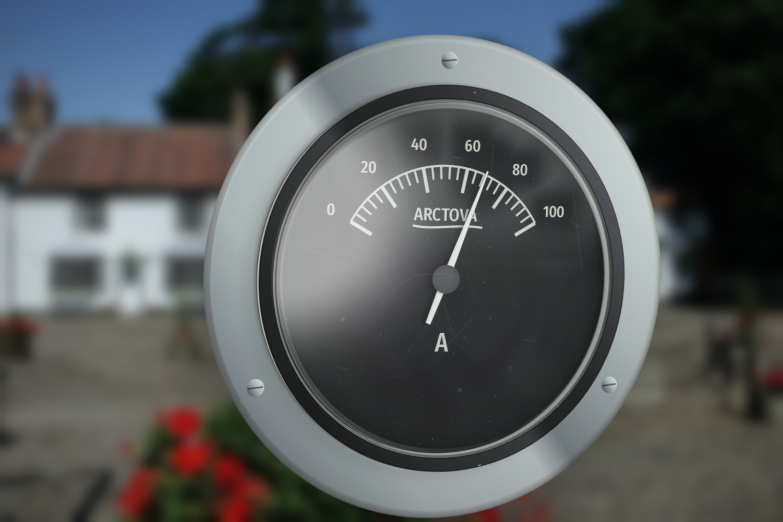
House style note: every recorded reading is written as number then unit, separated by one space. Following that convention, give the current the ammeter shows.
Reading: 68 A
